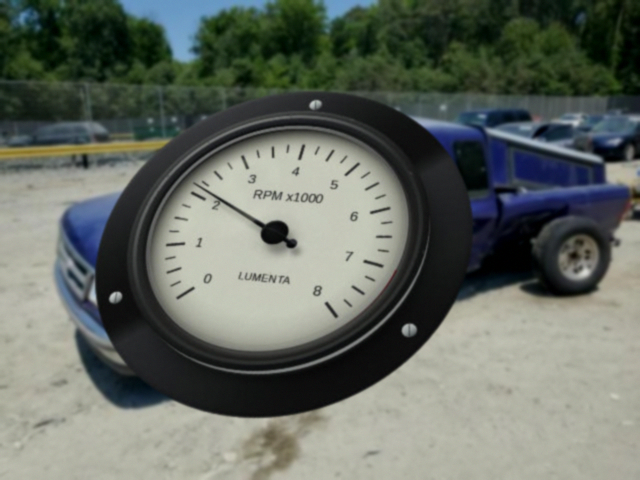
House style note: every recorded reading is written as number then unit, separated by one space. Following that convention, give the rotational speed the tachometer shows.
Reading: 2125 rpm
